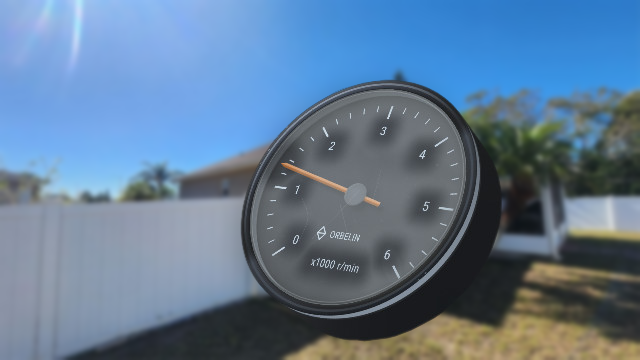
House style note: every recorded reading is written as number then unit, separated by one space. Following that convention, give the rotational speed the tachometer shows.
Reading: 1300 rpm
